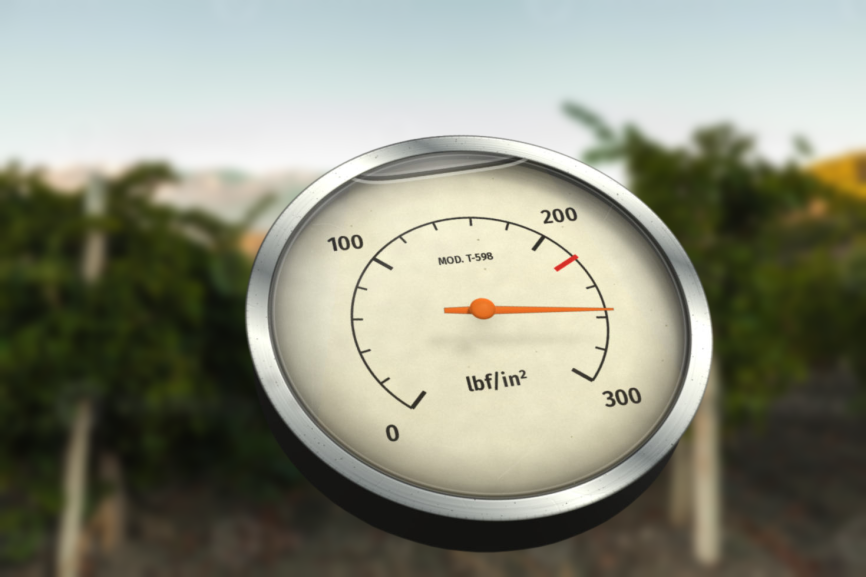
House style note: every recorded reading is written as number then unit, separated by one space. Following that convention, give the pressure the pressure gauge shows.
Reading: 260 psi
